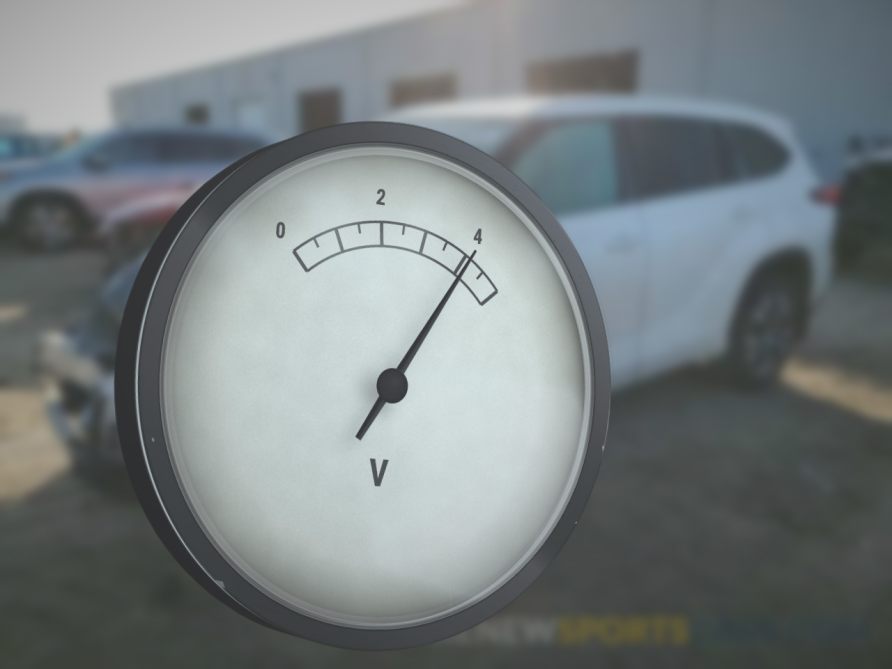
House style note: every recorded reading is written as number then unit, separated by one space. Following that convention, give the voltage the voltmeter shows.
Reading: 4 V
